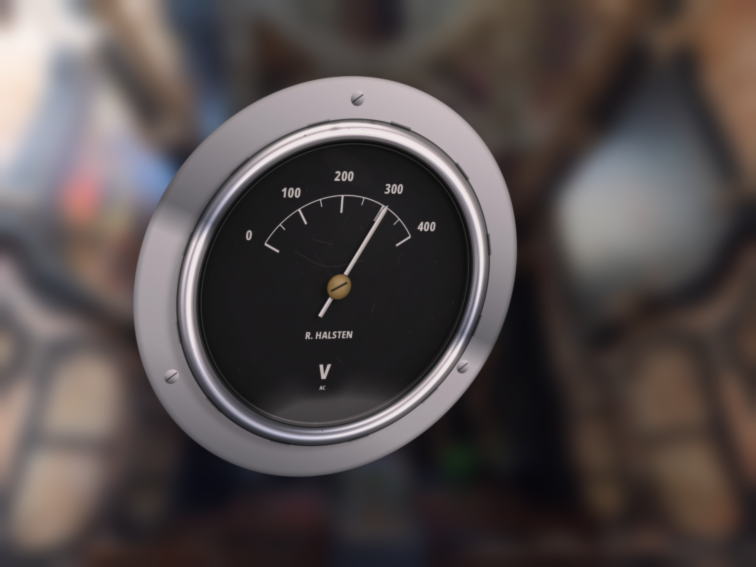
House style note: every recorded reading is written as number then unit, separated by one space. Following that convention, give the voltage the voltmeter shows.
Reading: 300 V
